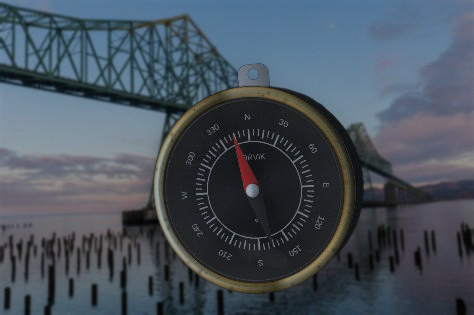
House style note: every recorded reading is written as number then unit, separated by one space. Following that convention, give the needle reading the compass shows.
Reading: 345 °
